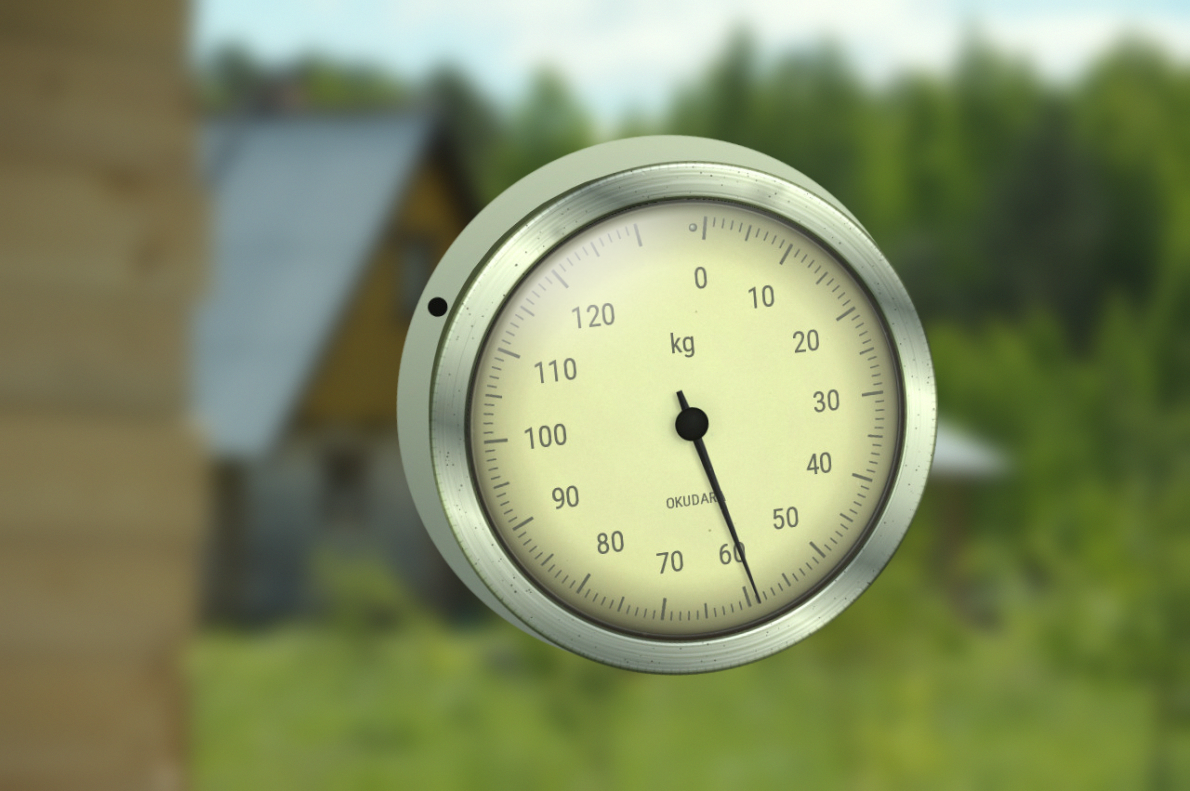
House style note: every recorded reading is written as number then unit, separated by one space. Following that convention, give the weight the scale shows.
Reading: 59 kg
